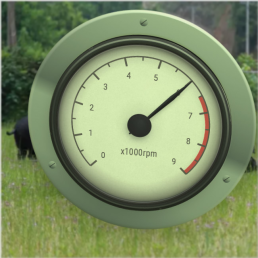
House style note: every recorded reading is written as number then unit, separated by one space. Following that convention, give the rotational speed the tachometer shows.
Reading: 6000 rpm
